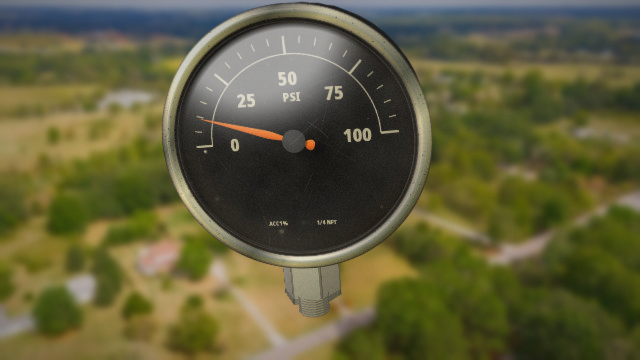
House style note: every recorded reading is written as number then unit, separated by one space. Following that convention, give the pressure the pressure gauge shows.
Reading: 10 psi
